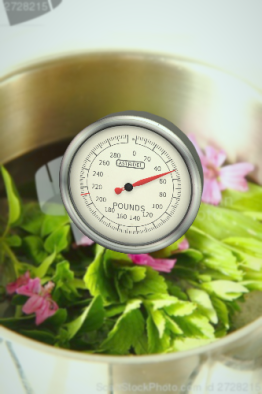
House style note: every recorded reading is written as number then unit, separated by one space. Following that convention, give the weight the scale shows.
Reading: 50 lb
